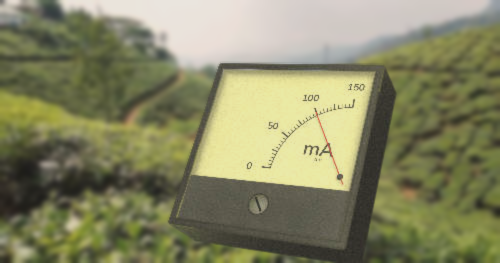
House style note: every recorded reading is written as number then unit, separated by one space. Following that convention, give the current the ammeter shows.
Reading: 100 mA
